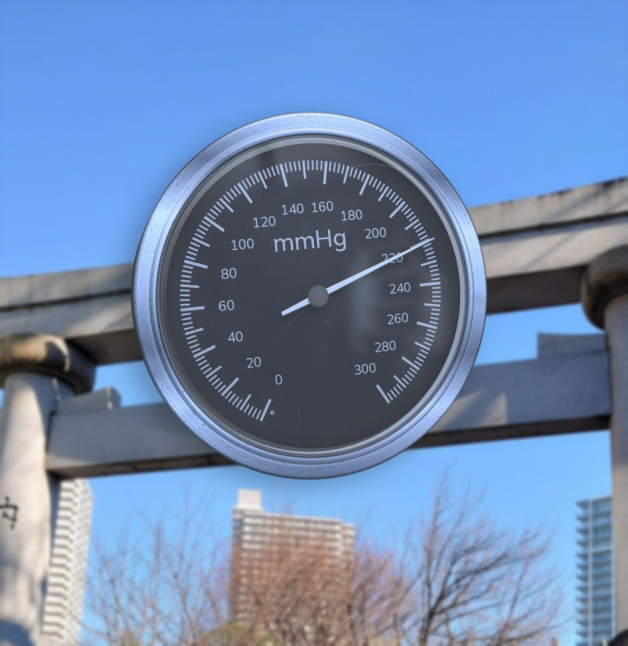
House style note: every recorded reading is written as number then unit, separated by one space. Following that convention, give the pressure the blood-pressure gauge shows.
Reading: 220 mmHg
